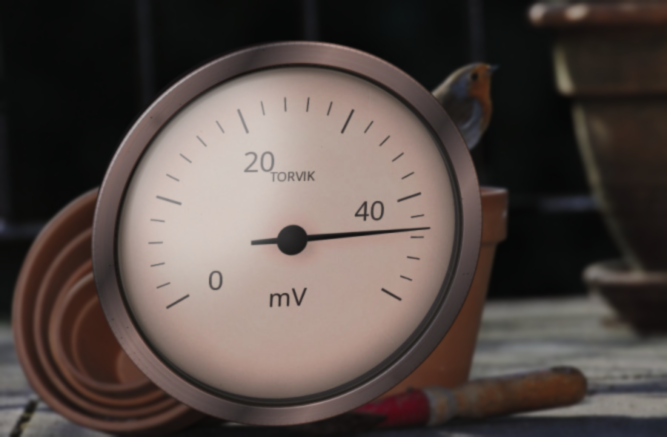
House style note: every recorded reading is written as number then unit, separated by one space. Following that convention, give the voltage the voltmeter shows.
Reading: 43 mV
